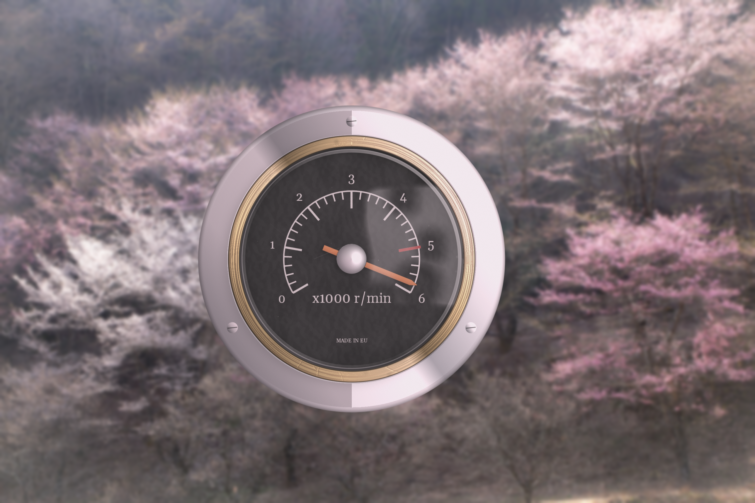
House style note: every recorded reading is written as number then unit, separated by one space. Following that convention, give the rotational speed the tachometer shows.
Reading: 5800 rpm
